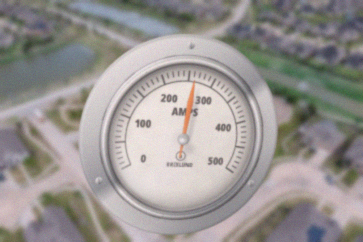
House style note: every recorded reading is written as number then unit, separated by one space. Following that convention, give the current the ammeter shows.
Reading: 260 A
